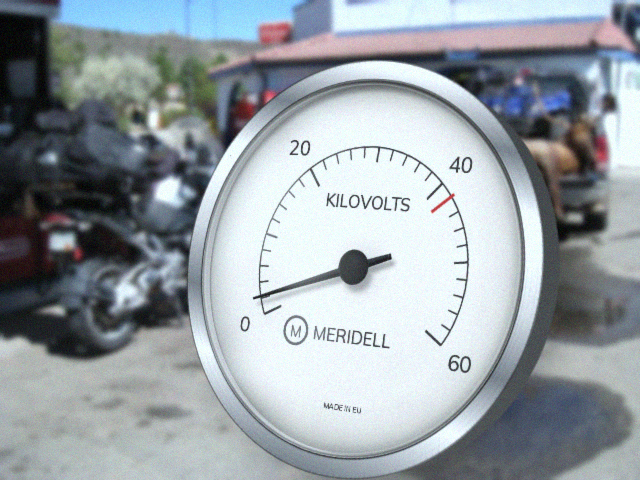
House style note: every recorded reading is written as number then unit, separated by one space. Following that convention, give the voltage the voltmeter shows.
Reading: 2 kV
